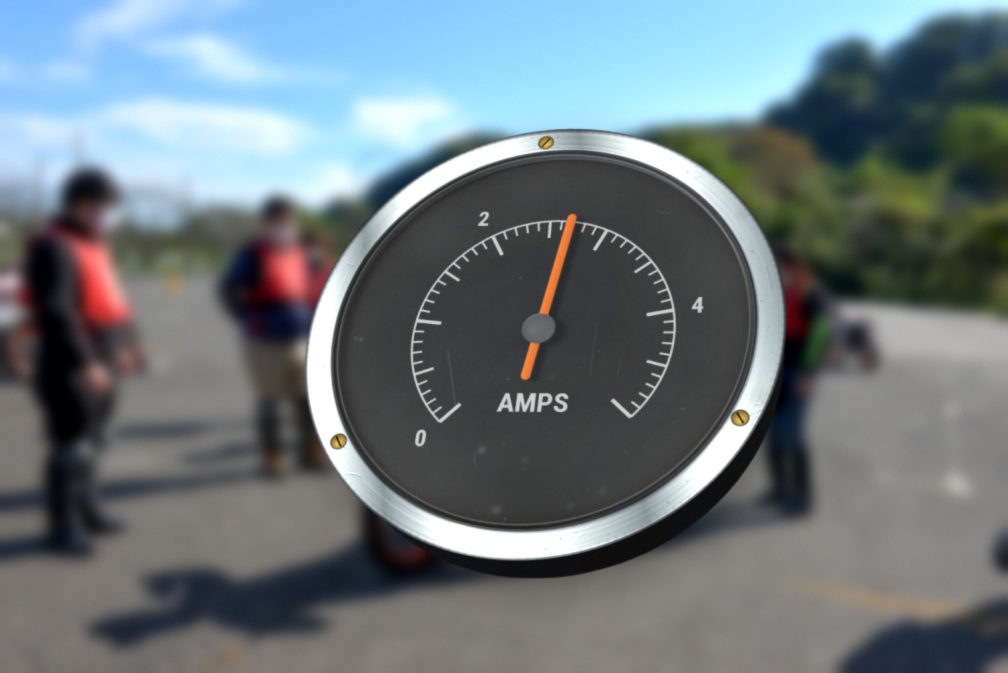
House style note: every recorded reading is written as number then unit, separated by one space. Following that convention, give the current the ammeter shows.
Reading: 2.7 A
